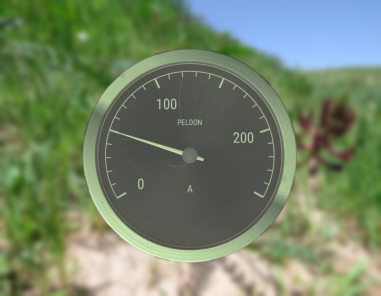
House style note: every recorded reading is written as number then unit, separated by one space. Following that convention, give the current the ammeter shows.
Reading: 50 A
